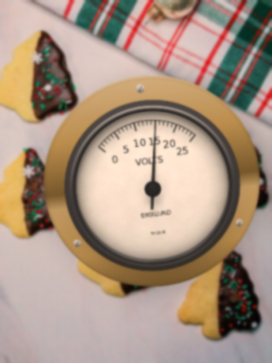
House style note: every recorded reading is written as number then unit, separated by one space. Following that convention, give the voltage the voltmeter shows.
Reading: 15 V
